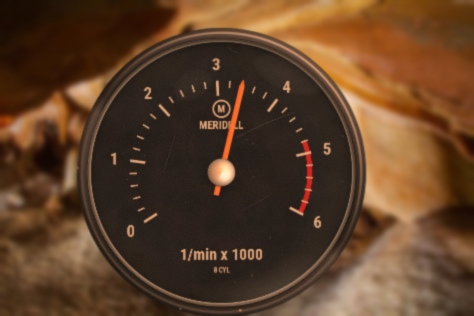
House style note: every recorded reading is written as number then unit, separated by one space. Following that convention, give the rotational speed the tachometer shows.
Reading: 3400 rpm
